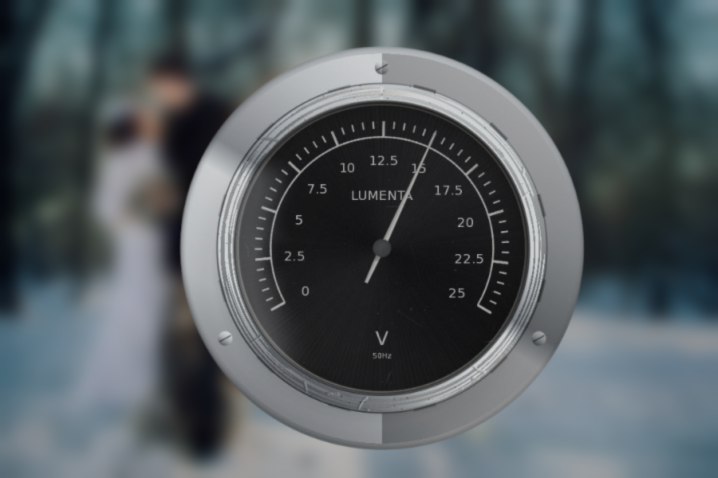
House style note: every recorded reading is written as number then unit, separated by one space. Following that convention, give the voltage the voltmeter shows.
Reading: 15 V
